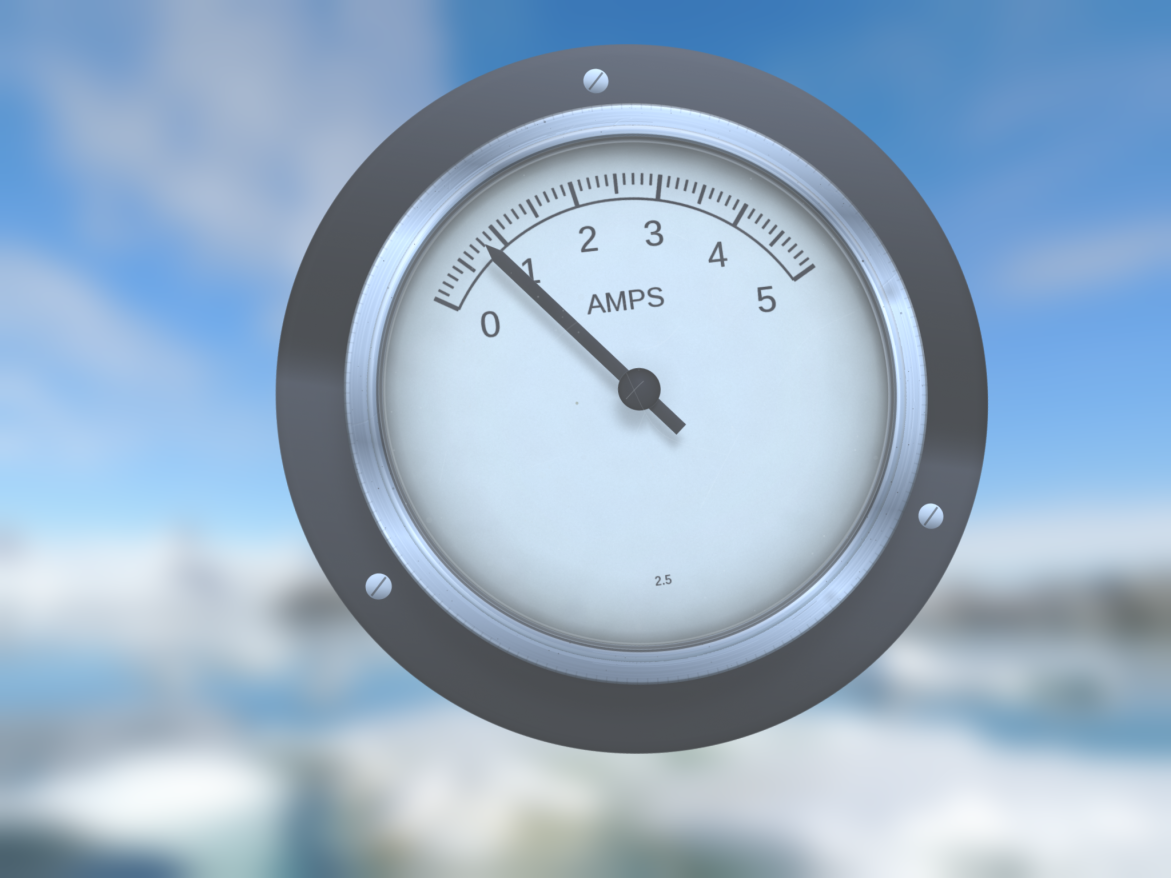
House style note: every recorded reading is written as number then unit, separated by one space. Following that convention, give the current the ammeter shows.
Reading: 0.8 A
